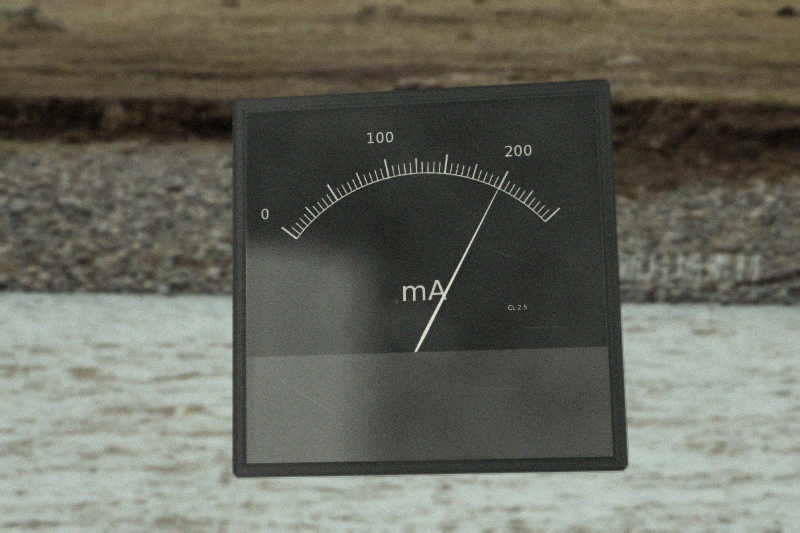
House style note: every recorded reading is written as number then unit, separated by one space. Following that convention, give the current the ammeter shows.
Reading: 200 mA
